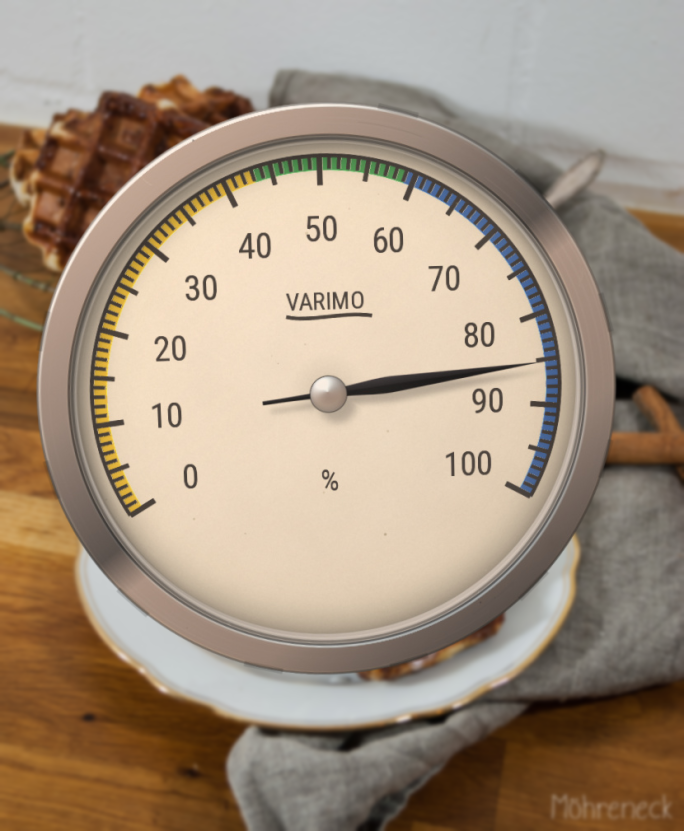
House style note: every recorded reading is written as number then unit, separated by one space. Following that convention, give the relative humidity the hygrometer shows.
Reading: 85 %
